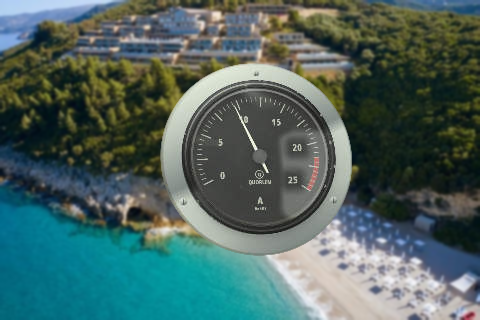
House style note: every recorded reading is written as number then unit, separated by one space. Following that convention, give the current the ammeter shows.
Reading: 9.5 A
